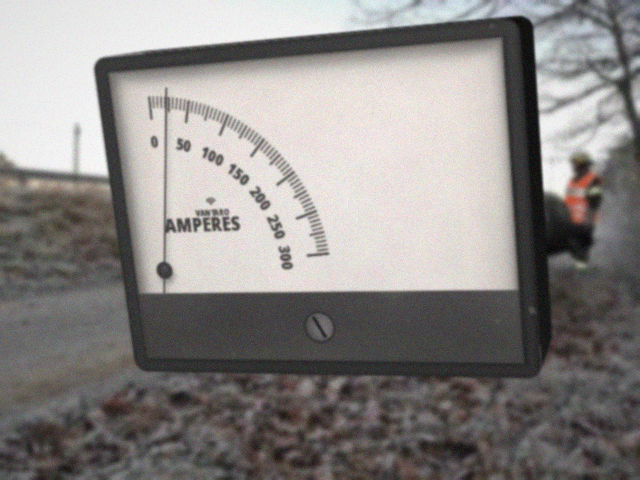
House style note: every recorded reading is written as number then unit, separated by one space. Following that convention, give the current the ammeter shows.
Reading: 25 A
